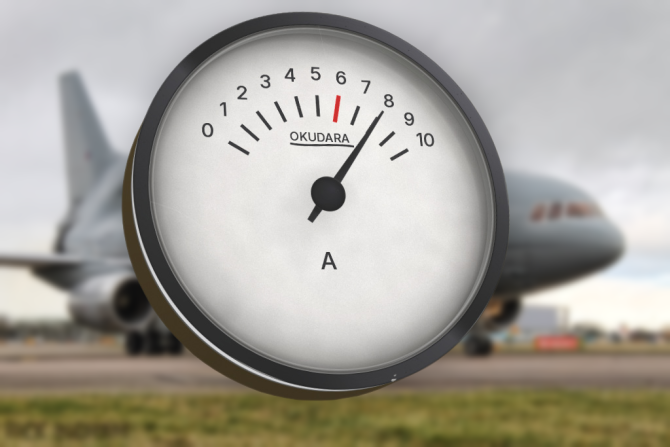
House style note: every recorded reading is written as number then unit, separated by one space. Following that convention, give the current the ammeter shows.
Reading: 8 A
